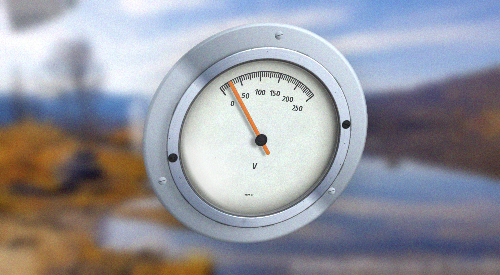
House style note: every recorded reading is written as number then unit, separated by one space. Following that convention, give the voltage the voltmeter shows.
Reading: 25 V
